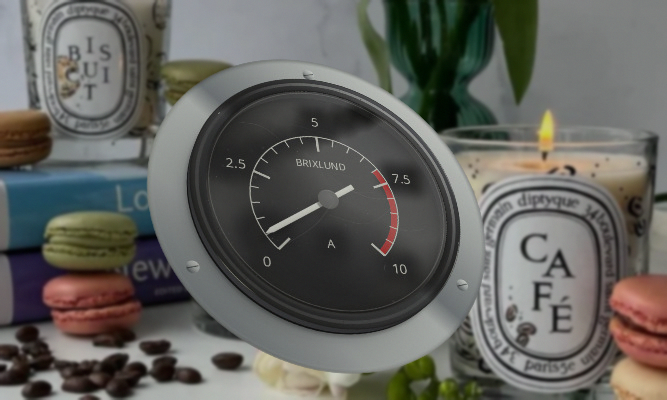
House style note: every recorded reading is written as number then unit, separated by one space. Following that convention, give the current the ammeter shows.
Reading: 0.5 A
